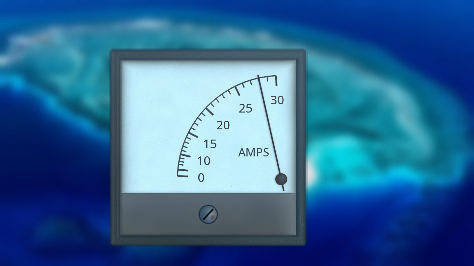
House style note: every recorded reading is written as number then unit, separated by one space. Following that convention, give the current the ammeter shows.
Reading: 28 A
